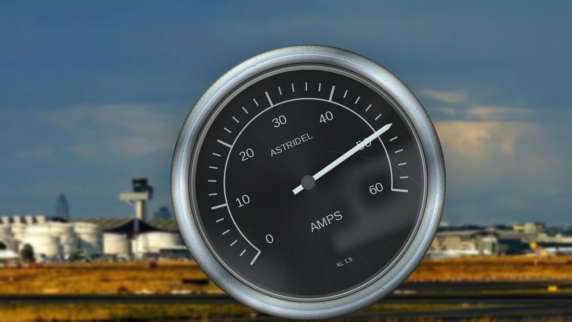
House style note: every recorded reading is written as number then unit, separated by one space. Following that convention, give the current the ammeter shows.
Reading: 50 A
